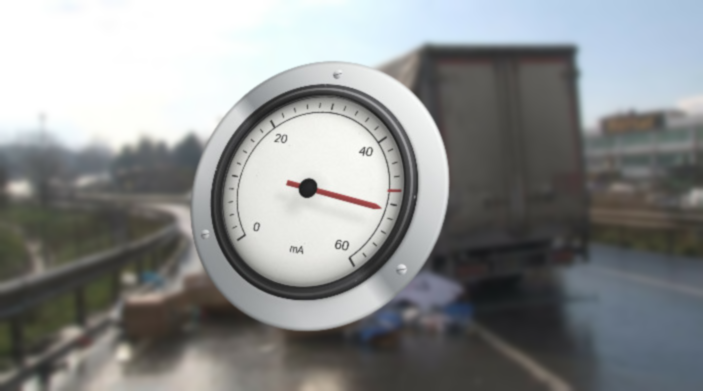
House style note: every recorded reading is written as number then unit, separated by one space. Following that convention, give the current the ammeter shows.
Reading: 51 mA
